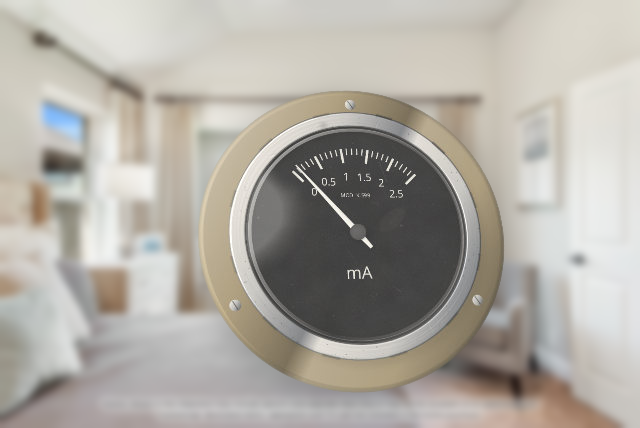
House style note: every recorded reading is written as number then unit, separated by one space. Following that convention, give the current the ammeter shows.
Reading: 0.1 mA
